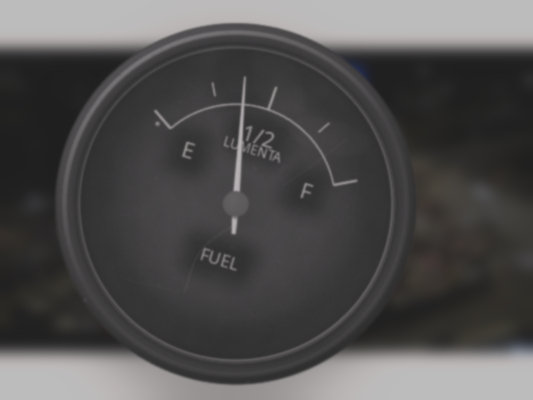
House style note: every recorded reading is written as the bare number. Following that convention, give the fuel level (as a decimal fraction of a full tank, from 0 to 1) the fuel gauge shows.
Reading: 0.375
